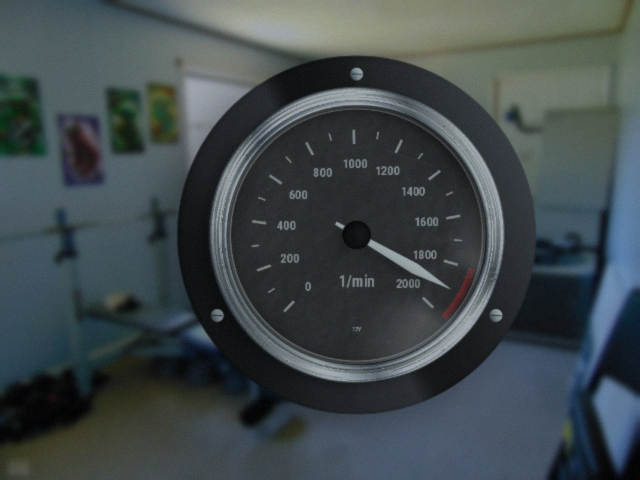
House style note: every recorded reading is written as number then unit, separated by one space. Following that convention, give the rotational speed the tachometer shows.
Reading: 1900 rpm
